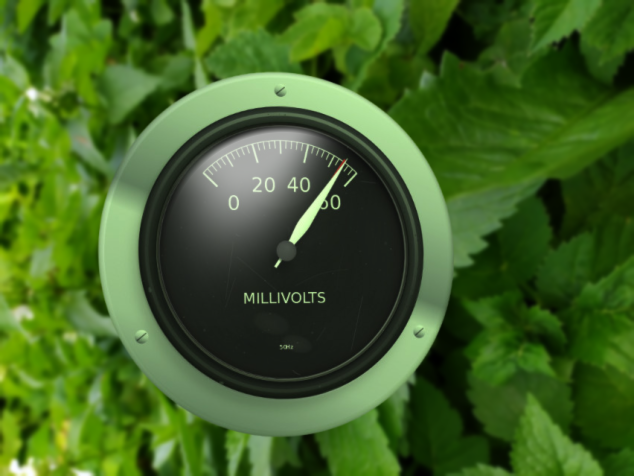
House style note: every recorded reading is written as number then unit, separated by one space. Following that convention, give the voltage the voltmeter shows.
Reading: 54 mV
